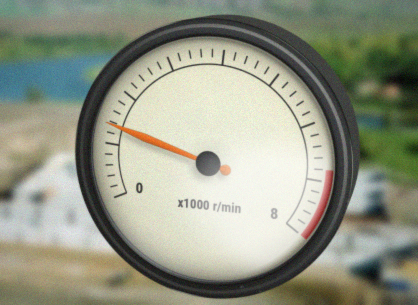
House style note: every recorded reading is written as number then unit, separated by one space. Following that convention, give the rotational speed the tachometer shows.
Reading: 1400 rpm
